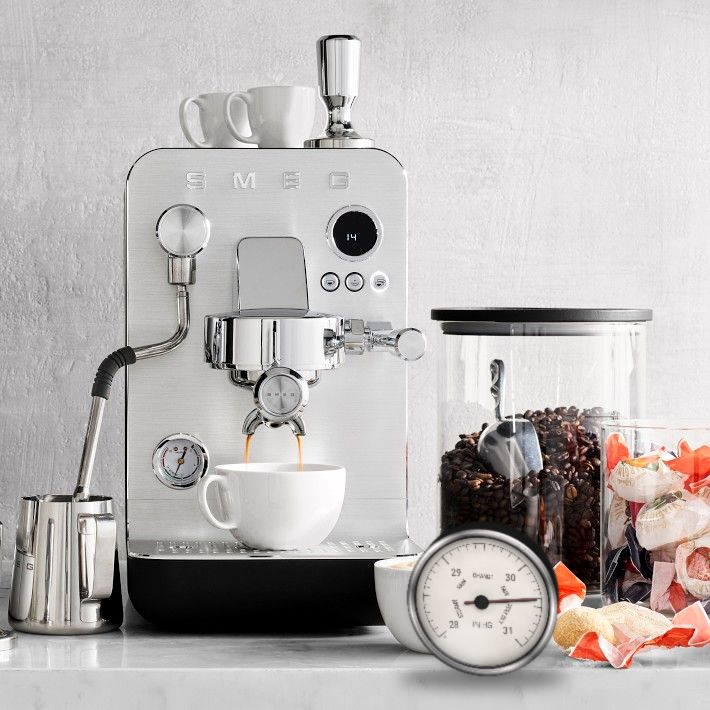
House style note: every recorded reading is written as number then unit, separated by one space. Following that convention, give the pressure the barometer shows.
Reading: 30.4 inHg
